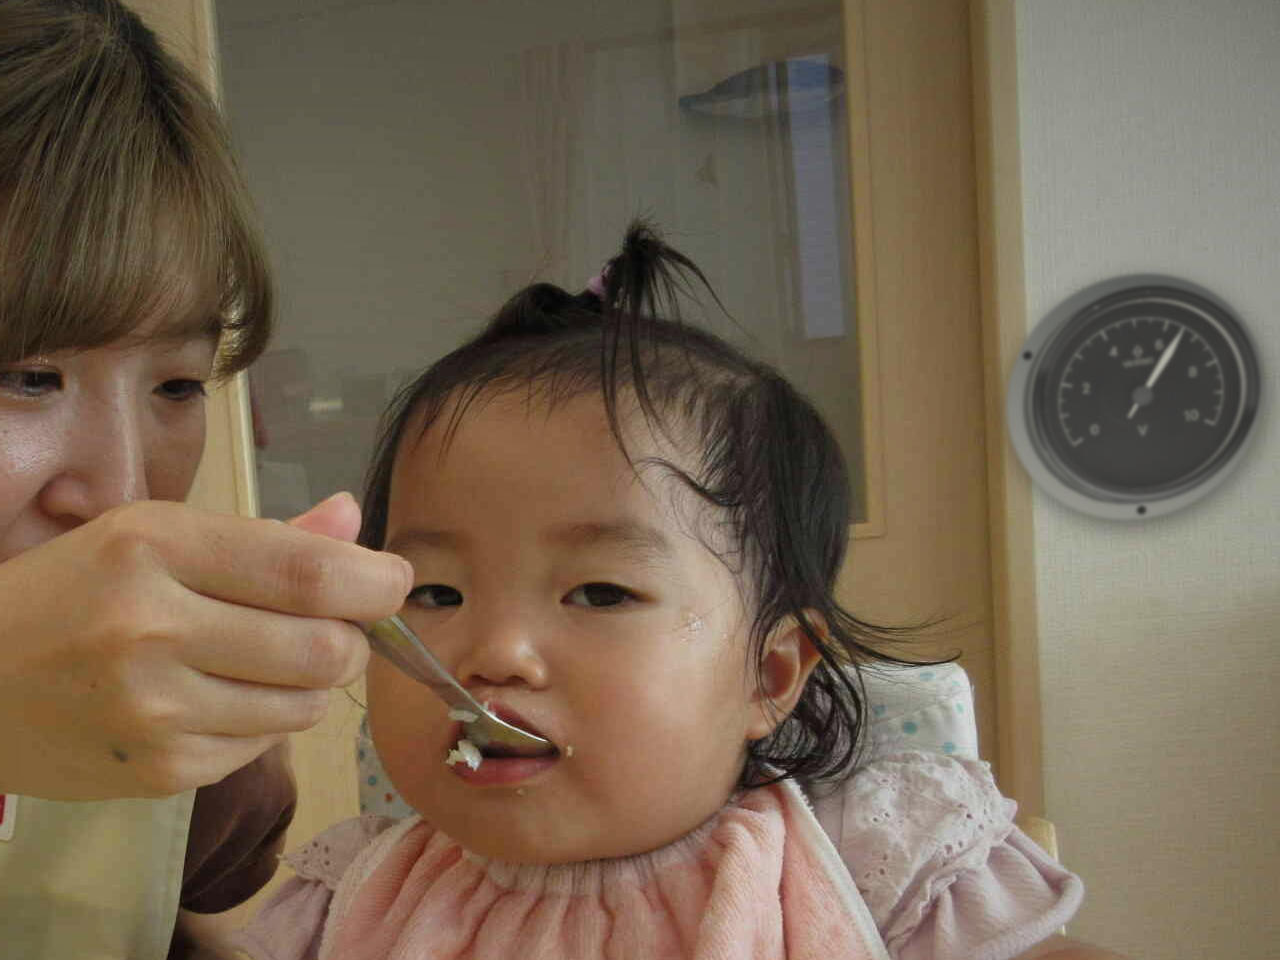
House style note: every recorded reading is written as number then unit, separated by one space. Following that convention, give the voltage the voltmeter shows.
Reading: 6.5 V
